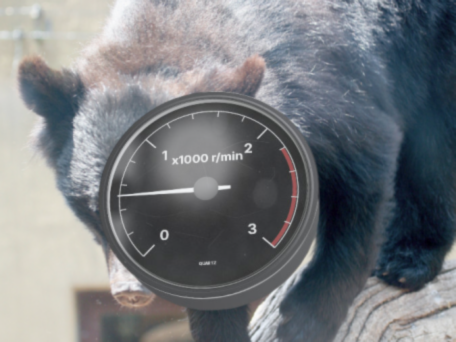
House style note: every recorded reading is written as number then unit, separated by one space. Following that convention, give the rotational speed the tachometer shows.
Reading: 500 rpm
